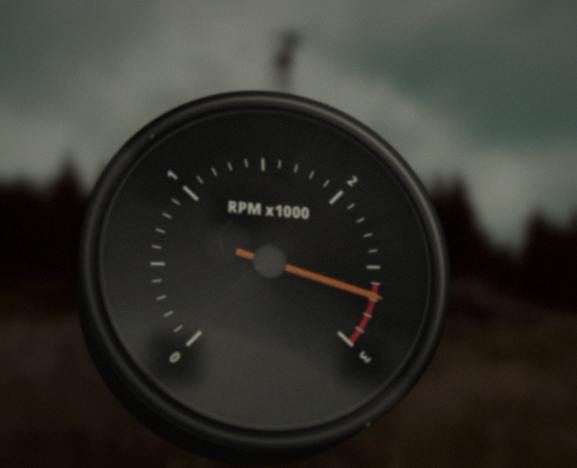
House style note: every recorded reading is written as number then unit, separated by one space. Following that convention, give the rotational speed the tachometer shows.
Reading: 2700 rpm
